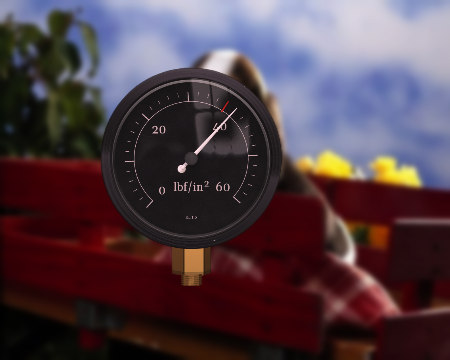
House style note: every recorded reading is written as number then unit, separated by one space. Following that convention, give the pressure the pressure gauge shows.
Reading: 40 psi
